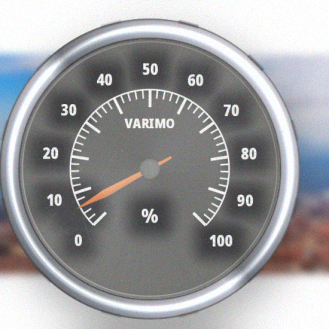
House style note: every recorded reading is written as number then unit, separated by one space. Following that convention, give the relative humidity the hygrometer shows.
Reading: 6 %
